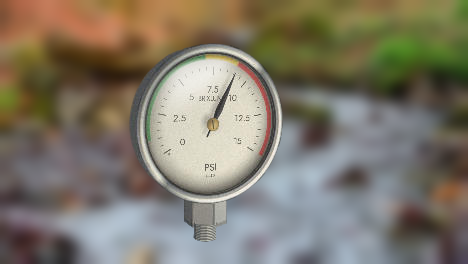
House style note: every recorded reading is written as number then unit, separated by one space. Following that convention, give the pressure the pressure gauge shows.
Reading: 9 psi
